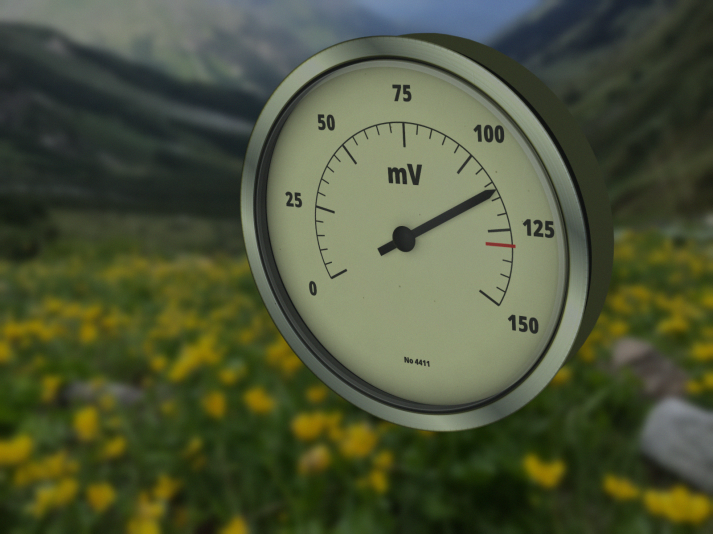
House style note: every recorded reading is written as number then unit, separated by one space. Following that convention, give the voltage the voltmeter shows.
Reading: 112.5 mV
